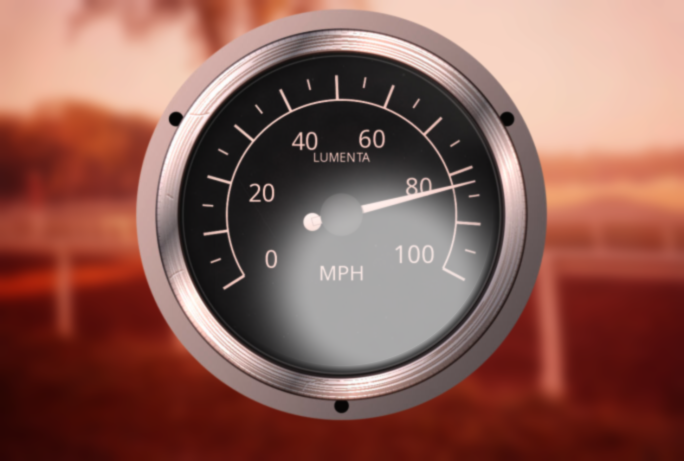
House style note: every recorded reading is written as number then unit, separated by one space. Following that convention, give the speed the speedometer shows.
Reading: 82.5 mph
